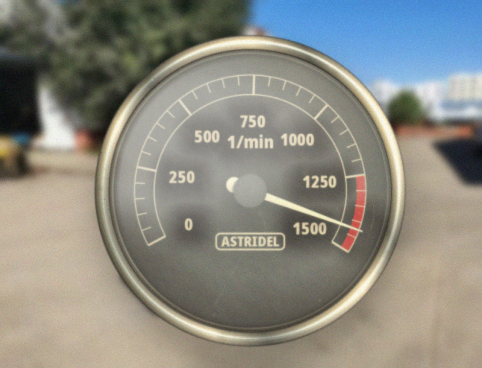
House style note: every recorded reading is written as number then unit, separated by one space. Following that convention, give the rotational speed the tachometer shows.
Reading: 1425 rpm
